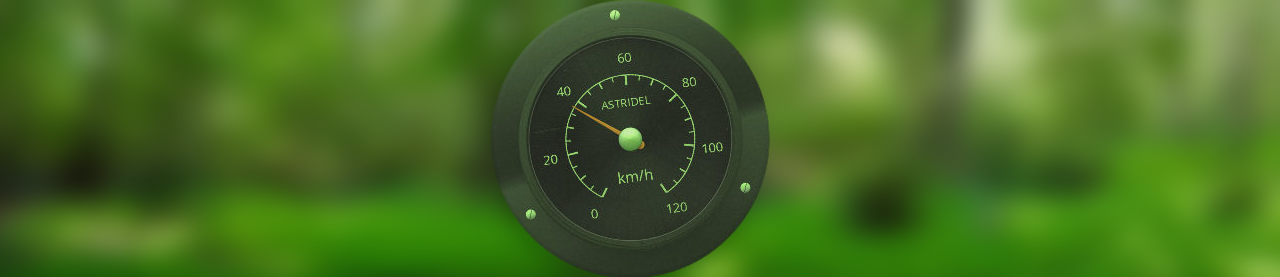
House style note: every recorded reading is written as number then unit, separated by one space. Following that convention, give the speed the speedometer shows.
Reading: 37.5 km/h
